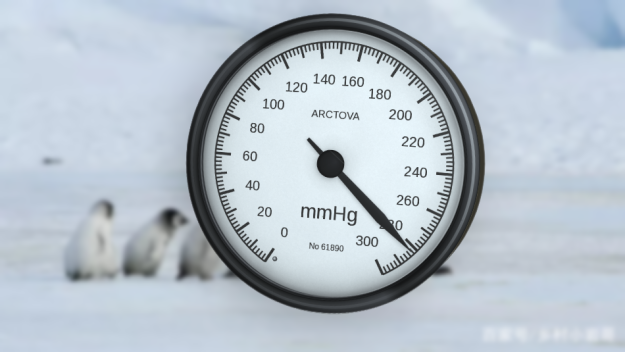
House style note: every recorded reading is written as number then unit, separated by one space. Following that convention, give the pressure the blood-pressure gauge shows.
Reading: 282 mmHg
